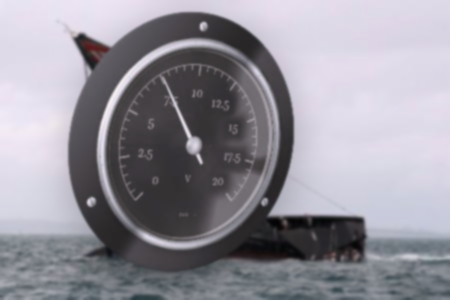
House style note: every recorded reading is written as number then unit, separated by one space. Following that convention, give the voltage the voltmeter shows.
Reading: 7.5 V
